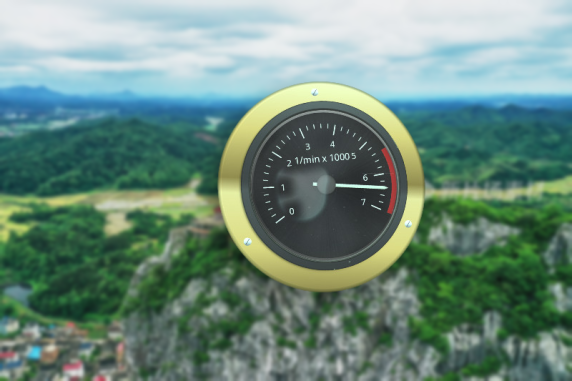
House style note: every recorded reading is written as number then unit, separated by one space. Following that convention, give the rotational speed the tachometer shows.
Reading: 6400 rpm
